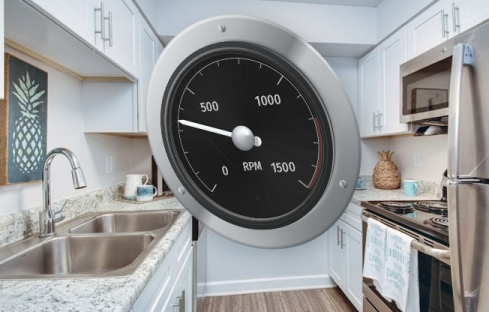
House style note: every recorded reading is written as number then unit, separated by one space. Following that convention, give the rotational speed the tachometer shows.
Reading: 350 rpm
